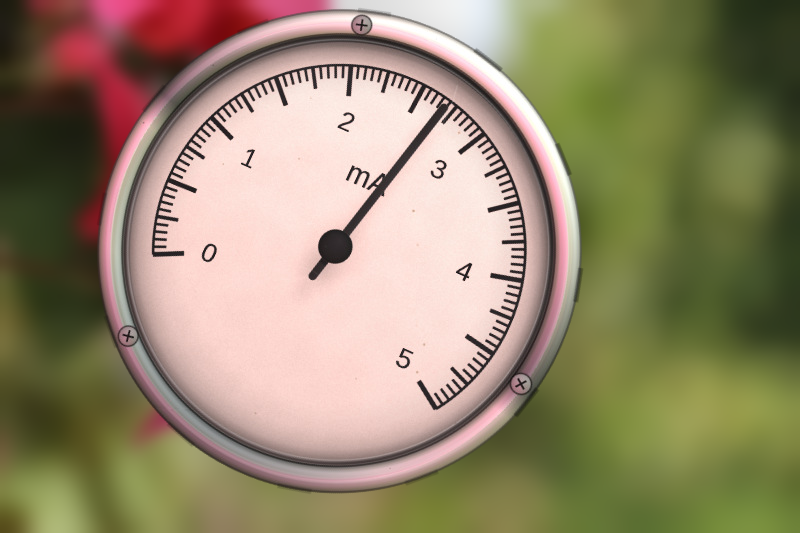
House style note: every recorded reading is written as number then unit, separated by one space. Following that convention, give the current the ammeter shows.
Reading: 2.7 mA
